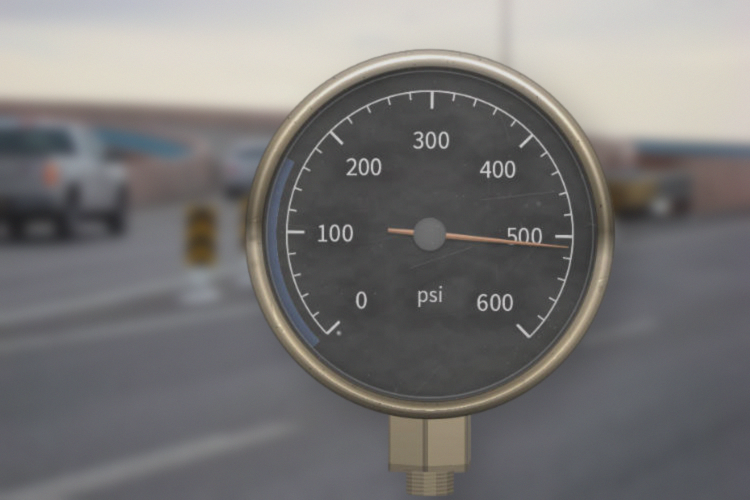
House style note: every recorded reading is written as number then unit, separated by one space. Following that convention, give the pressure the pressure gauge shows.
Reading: 510 psi
